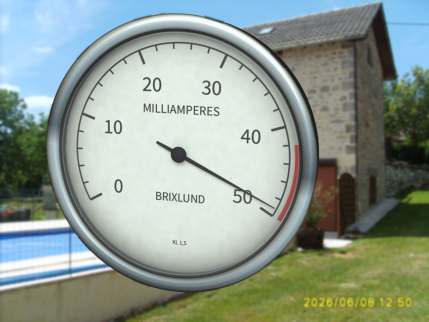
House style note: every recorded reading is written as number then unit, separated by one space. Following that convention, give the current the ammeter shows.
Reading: 49 mA
